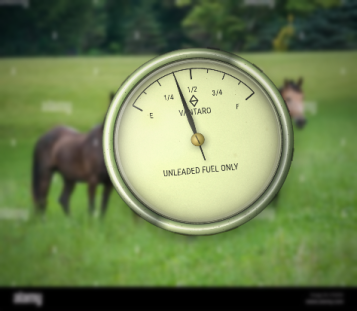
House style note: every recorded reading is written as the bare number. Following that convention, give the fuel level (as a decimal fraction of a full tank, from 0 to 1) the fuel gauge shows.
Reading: 0.375
